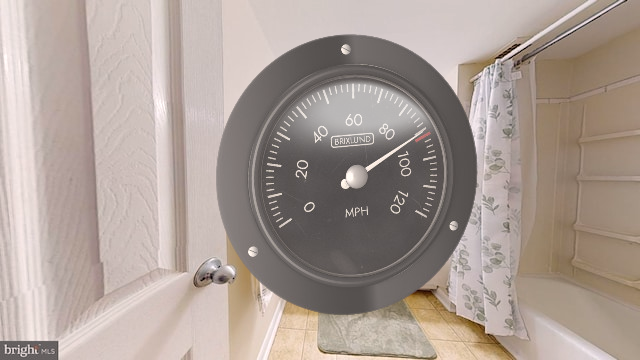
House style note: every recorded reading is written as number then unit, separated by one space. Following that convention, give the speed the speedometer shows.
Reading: 90 mph
